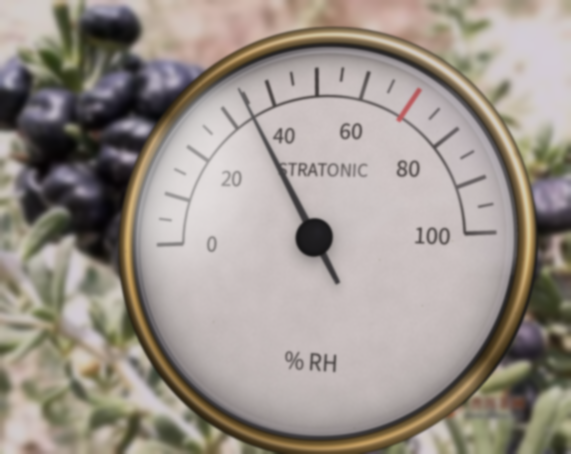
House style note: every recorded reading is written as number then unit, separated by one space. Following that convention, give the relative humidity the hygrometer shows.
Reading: 35 %
